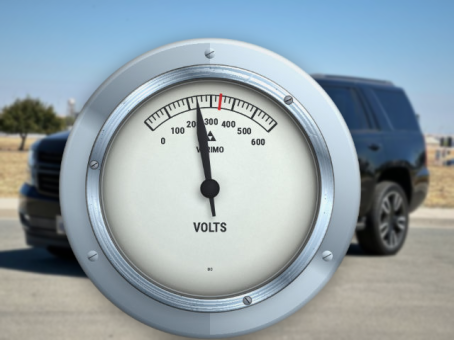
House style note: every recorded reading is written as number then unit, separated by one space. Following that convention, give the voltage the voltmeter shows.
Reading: 240 V
